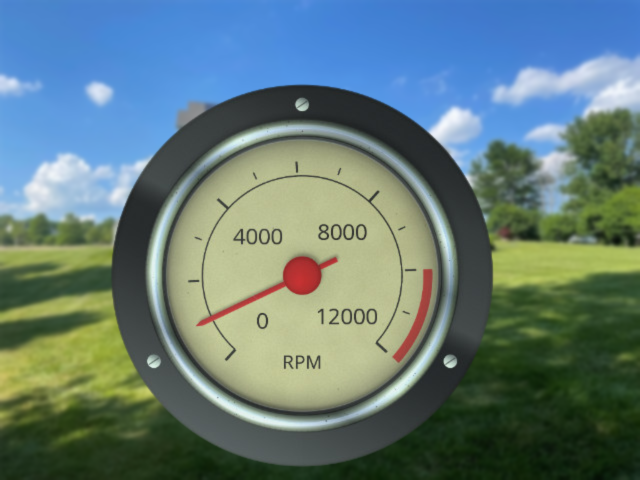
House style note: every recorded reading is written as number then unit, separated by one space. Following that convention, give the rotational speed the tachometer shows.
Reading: 1000 rpm
